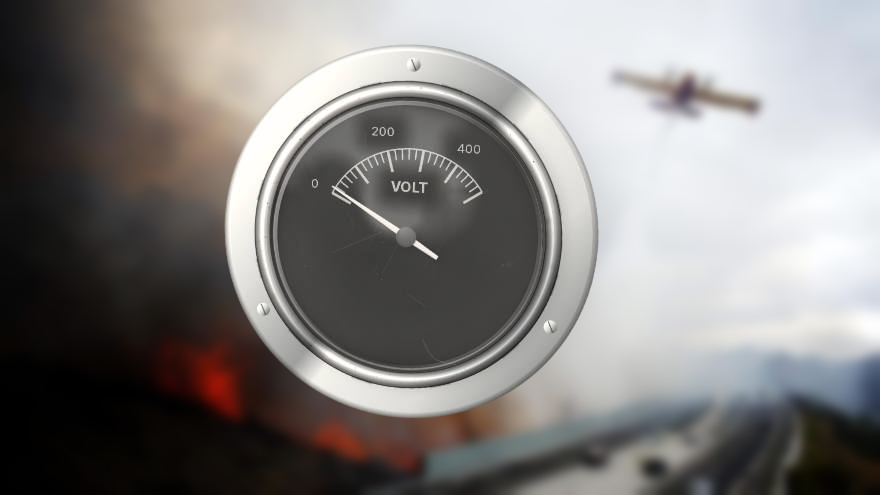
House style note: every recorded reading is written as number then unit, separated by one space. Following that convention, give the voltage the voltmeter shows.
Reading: 20 V
